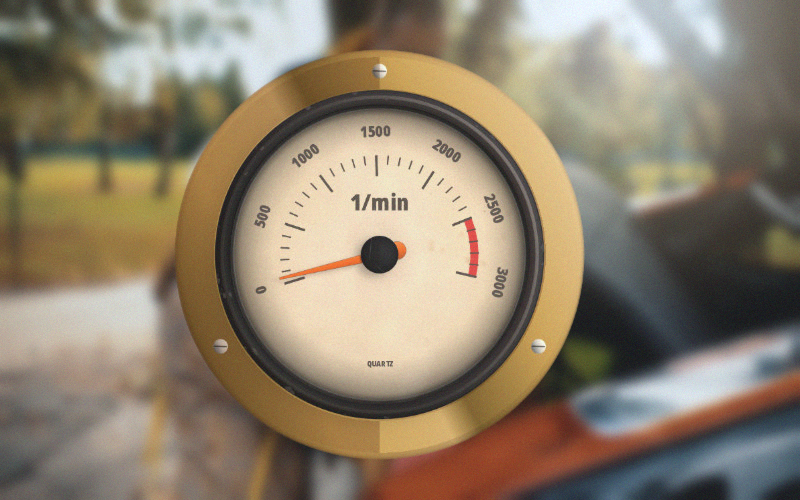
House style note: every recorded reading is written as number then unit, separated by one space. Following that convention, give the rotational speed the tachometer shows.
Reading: 50 rpm
